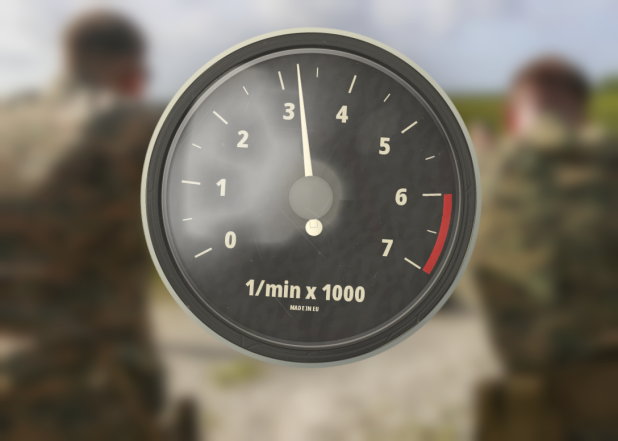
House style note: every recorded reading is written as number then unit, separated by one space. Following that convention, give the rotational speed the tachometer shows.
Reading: 3250 rpm
